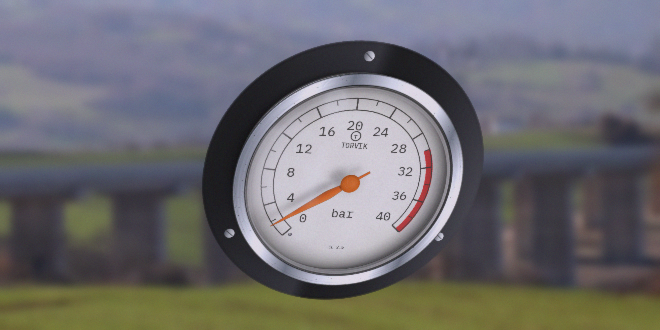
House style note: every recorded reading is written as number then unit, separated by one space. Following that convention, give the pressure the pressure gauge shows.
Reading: 2 bar
